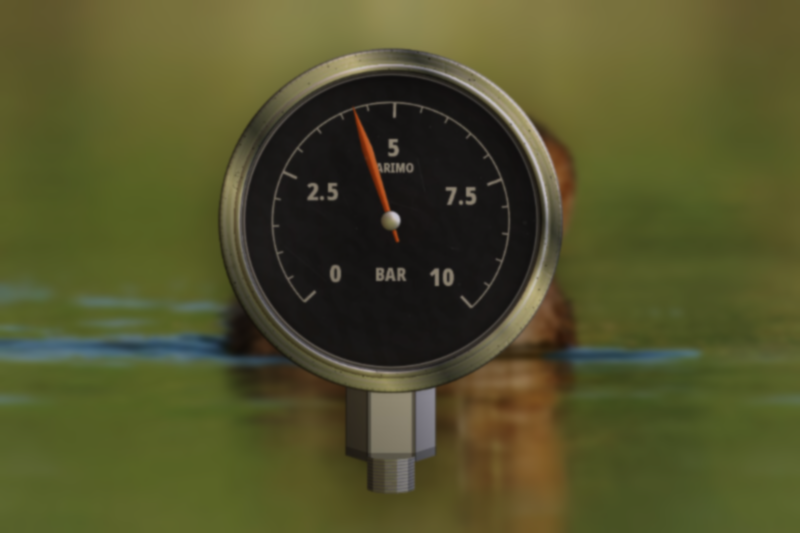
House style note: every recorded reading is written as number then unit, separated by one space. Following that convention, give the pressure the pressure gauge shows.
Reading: 4.25 bar
